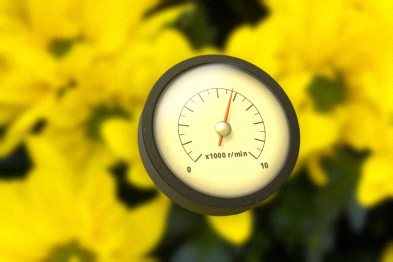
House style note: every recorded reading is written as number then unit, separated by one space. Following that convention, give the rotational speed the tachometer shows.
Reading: 5750 rpm
